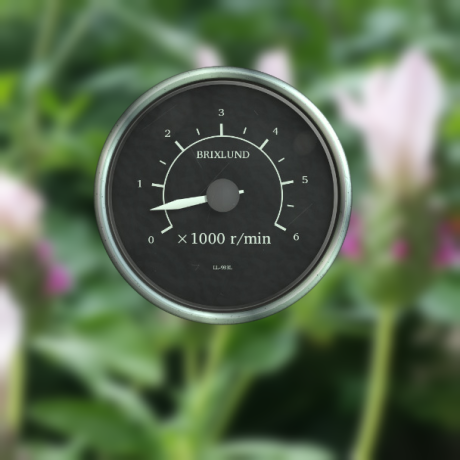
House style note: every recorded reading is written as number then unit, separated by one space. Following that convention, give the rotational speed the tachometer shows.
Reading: 500 rpm
